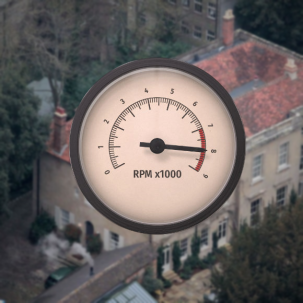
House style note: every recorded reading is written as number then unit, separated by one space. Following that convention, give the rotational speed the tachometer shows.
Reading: 8000 rpm
